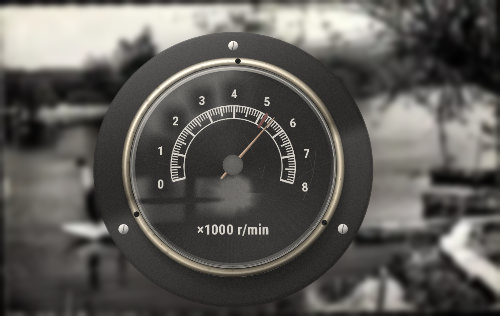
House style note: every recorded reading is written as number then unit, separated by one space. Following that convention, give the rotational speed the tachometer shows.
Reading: 5500 rpm
